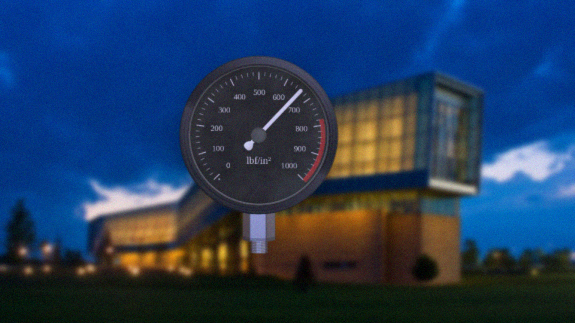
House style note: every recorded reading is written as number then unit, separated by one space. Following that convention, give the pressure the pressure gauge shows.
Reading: 660 psi
